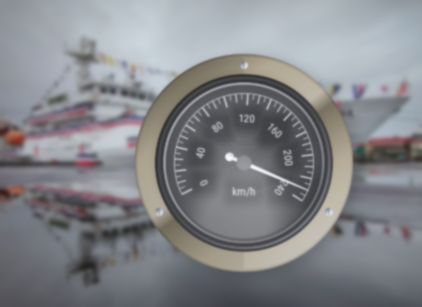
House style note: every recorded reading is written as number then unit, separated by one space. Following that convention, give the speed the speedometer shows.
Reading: 230 km/h
